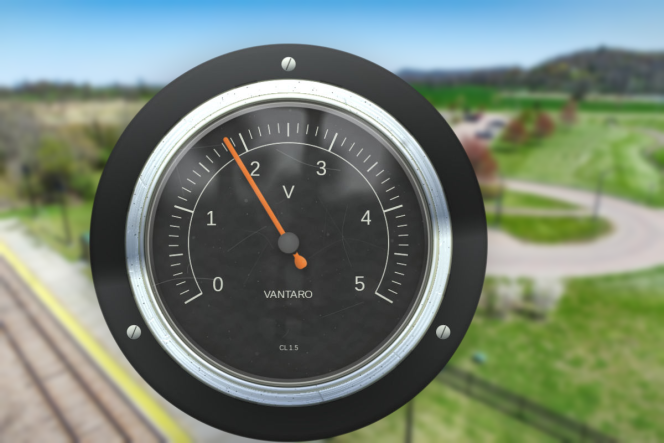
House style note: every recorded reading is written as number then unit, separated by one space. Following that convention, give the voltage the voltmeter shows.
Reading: 1.85 V
